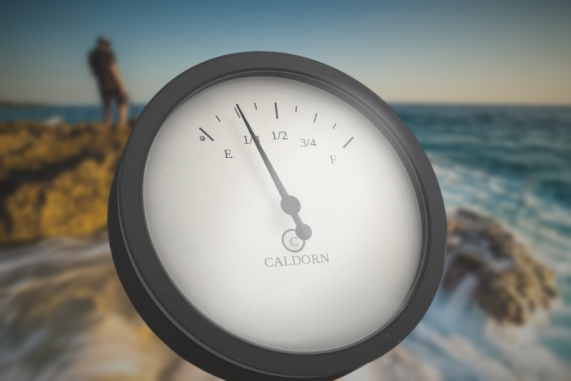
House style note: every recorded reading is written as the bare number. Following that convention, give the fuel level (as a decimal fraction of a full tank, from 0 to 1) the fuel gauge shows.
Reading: 0.25
